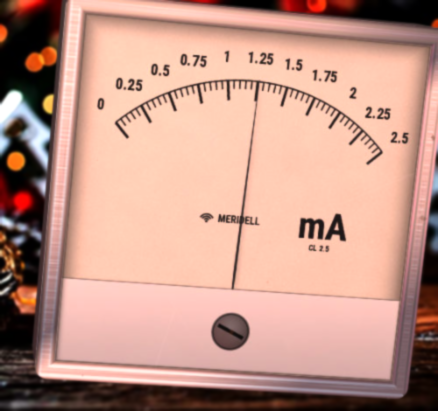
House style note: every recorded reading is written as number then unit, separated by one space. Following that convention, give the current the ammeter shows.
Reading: 1.25 mA
